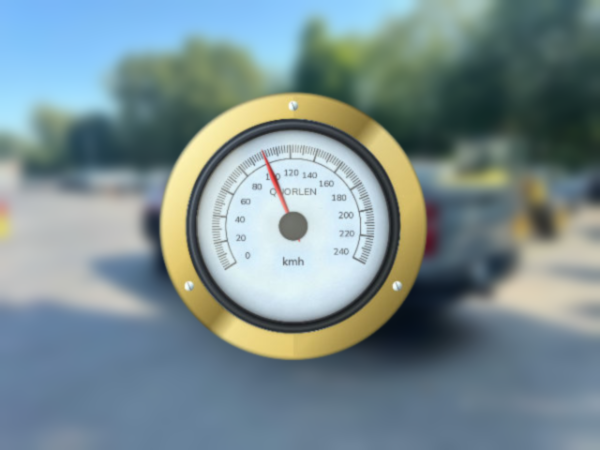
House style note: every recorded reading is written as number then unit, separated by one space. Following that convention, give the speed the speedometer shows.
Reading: 100 km/h
